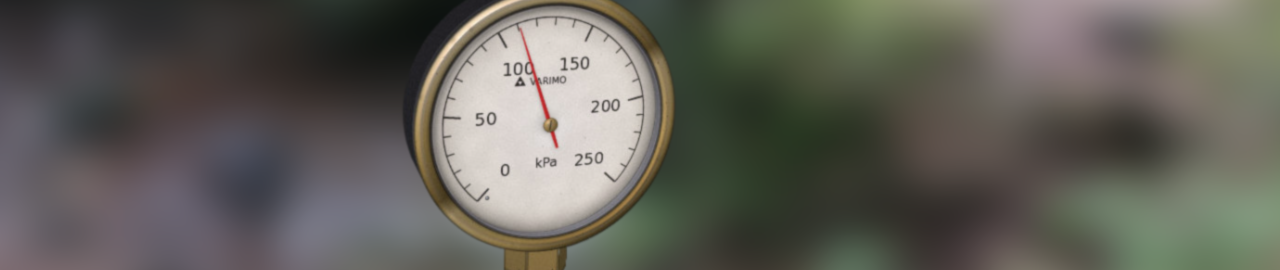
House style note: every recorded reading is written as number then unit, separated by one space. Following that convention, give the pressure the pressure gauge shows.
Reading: 110 kPa
